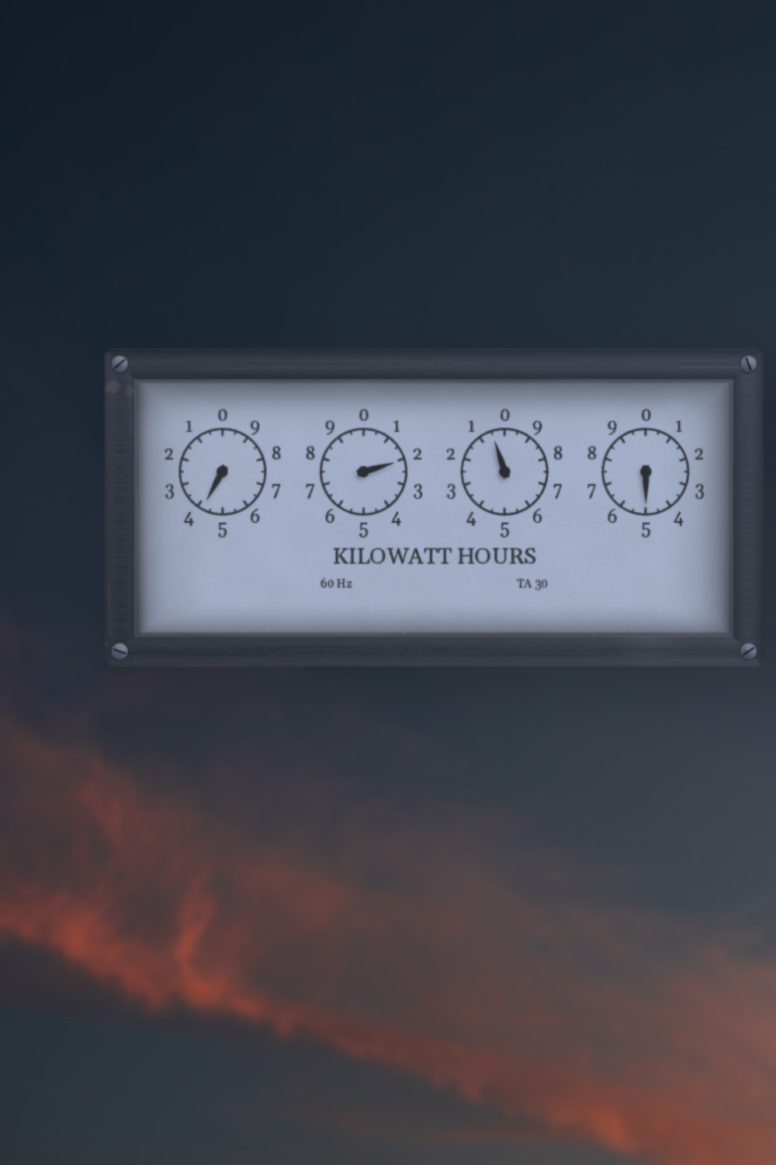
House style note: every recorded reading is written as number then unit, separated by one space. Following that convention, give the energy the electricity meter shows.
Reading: 4205 kWh
